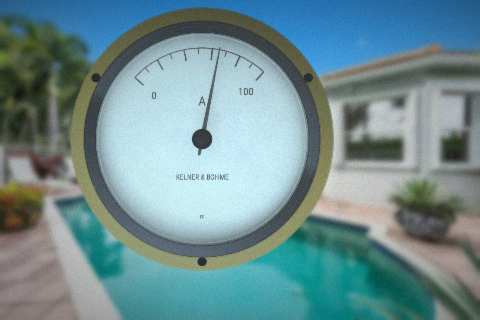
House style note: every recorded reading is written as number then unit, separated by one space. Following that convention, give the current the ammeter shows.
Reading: 65 A
